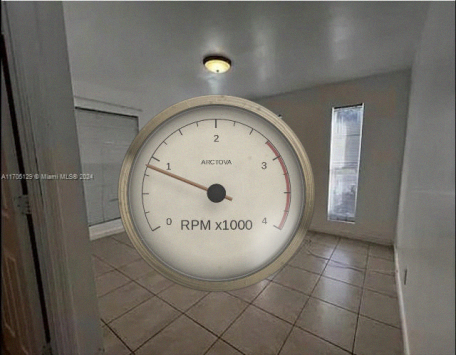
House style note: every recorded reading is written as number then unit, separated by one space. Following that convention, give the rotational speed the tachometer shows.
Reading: 875 rpm
